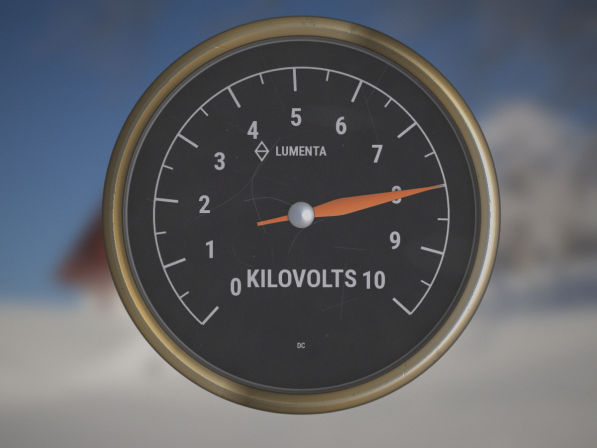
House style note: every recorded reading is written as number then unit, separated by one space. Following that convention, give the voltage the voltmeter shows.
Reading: 8 kV
